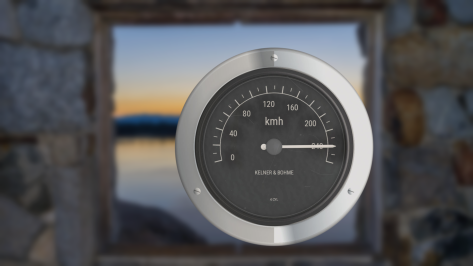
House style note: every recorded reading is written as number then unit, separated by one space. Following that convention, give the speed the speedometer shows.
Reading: 240 km/h
